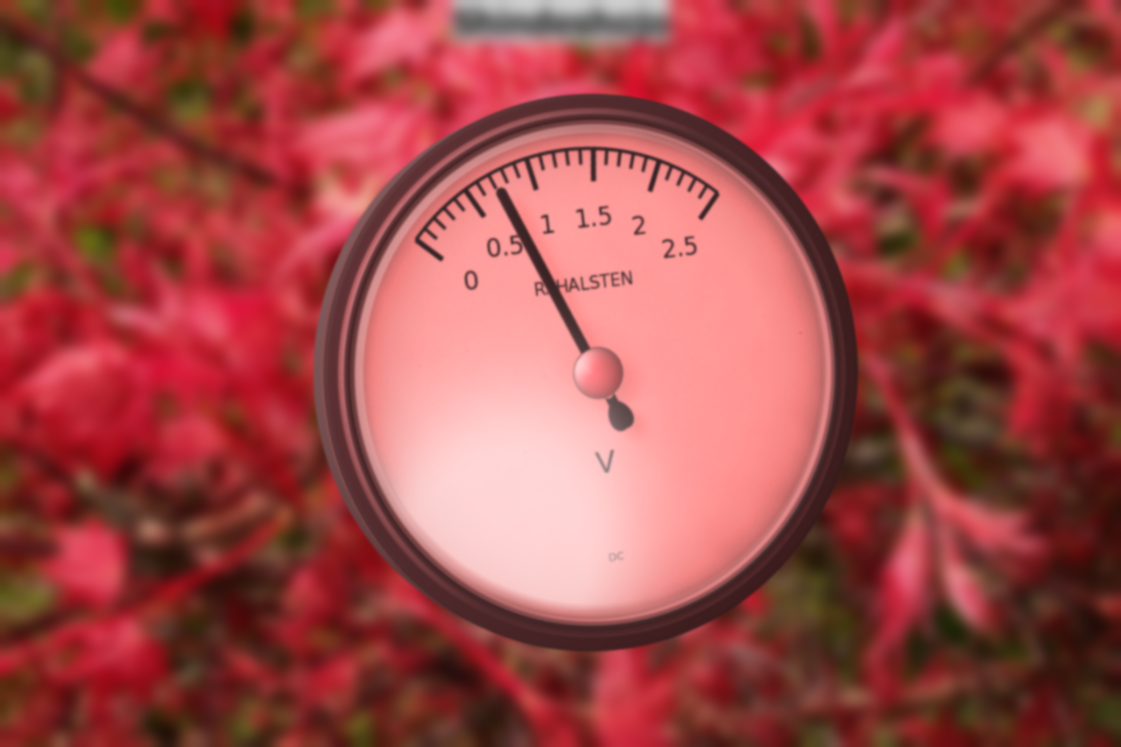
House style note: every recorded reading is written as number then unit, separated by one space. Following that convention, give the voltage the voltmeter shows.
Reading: 0.7 V
